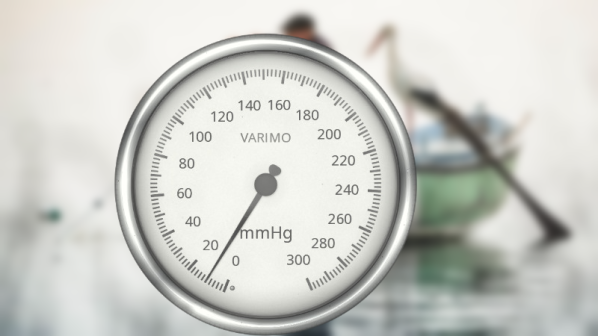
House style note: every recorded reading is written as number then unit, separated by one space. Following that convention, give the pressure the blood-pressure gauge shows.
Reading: 10 mmHg
